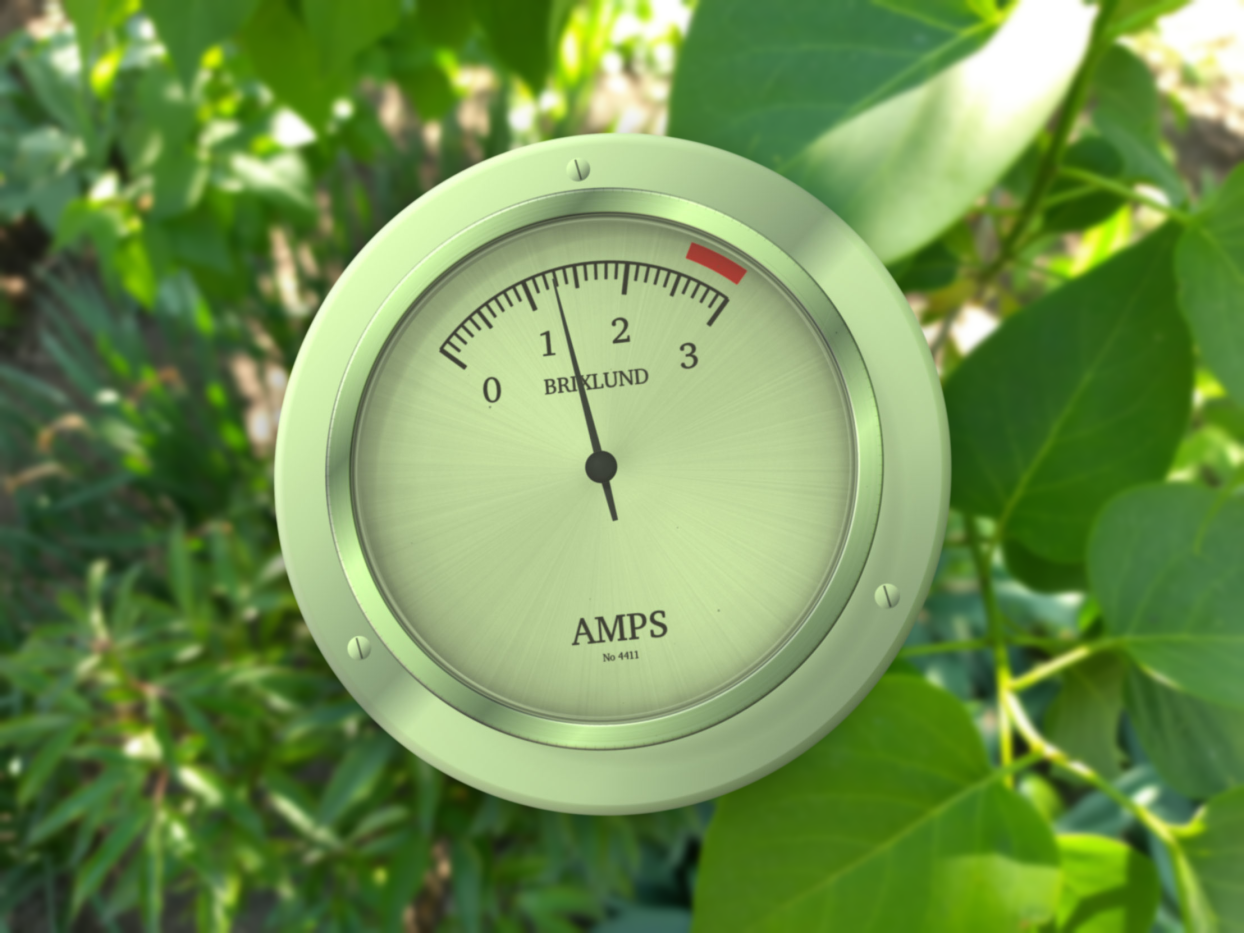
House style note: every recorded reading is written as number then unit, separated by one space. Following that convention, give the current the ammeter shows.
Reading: 1.3 A
